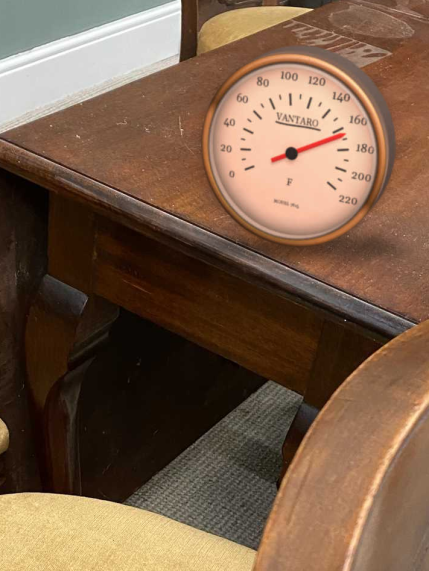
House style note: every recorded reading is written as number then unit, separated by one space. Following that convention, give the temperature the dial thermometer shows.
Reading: 165 °F
